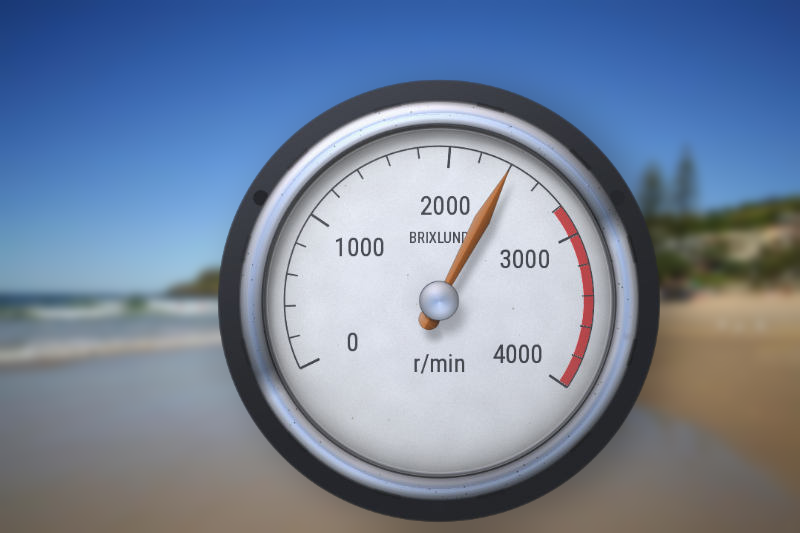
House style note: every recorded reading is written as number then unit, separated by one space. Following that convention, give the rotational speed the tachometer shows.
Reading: 2400 rpm
